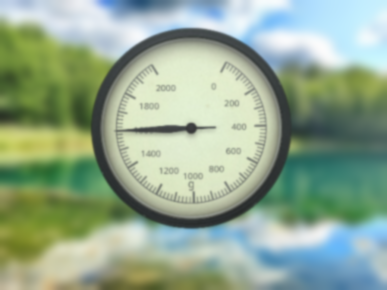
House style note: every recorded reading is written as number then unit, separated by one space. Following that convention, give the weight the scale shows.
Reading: 1600 g
